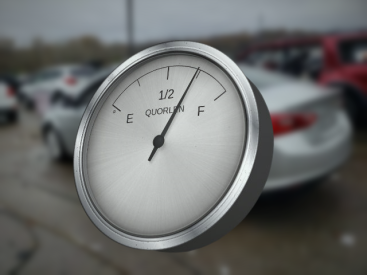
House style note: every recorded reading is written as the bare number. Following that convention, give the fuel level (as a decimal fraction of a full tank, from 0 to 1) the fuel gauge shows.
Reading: 0.75
